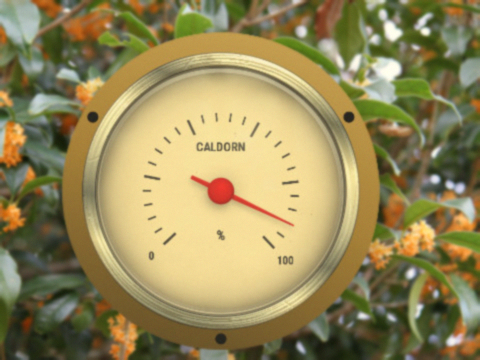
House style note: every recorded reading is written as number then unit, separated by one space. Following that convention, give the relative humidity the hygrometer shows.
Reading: 92 %
